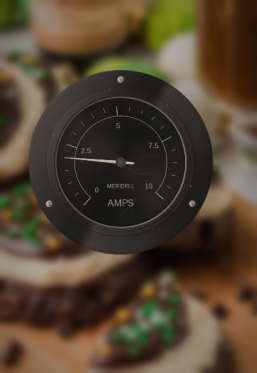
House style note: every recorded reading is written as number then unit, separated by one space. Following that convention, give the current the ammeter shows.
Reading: 2 A
